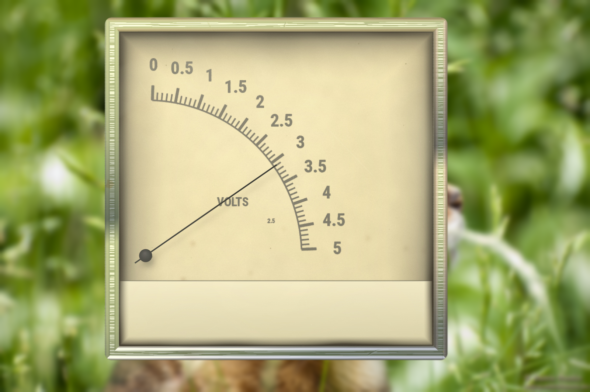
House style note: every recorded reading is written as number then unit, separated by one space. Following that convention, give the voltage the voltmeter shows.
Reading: 3.1 V
